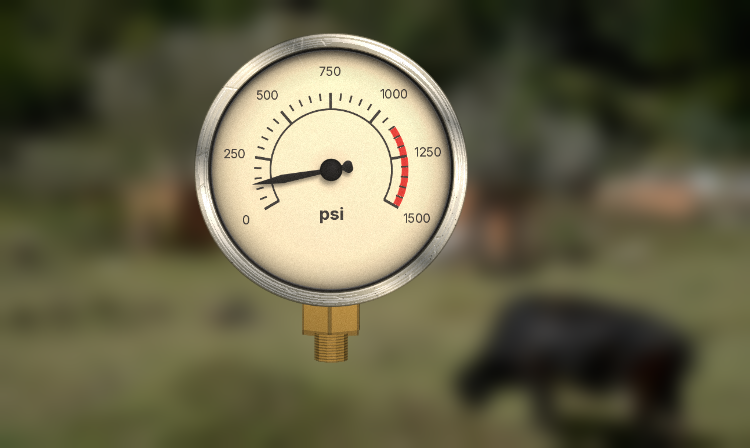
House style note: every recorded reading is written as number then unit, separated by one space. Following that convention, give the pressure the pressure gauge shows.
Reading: 125 psi
